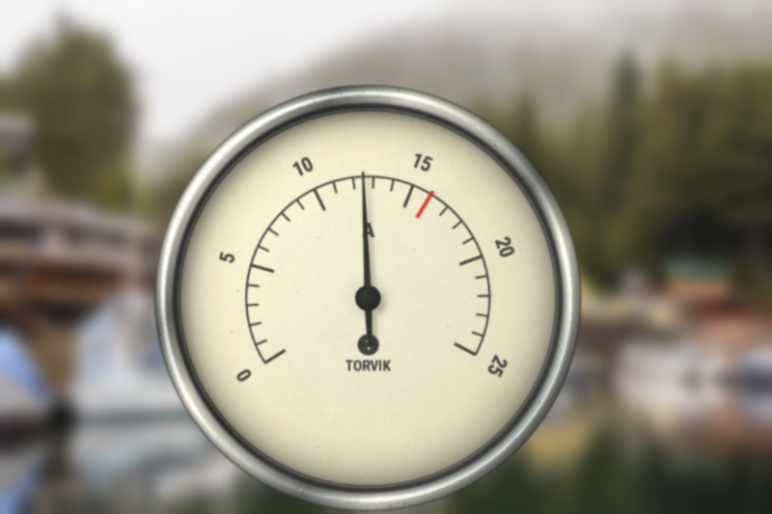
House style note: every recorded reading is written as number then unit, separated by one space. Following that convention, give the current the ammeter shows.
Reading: 12.5 A
